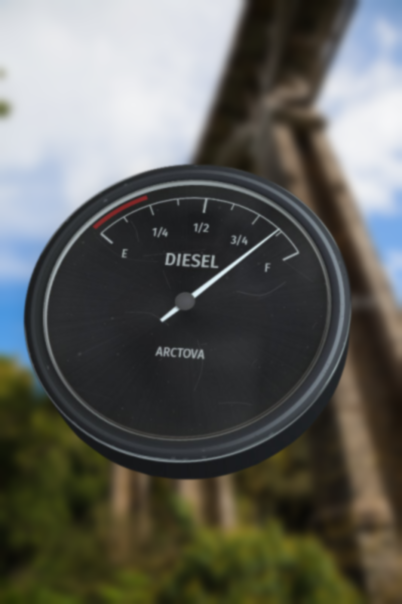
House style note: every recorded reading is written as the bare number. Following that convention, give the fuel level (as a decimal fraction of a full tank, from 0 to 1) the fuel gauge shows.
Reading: 0.875
